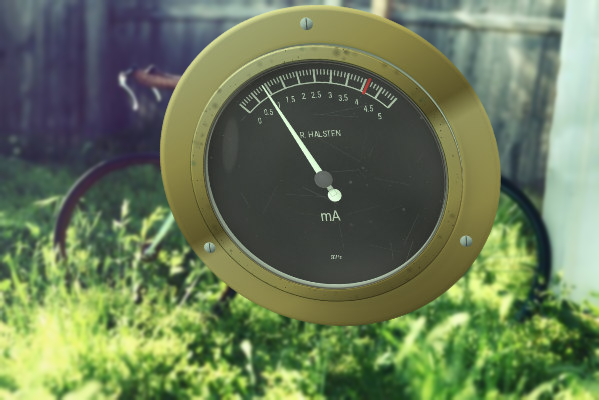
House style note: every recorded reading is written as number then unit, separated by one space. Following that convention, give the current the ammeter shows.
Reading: 1 mA
